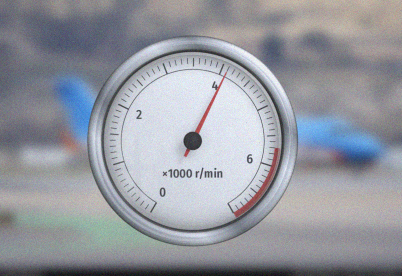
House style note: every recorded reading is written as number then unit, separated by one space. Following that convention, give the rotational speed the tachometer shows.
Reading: 4100 rpm
